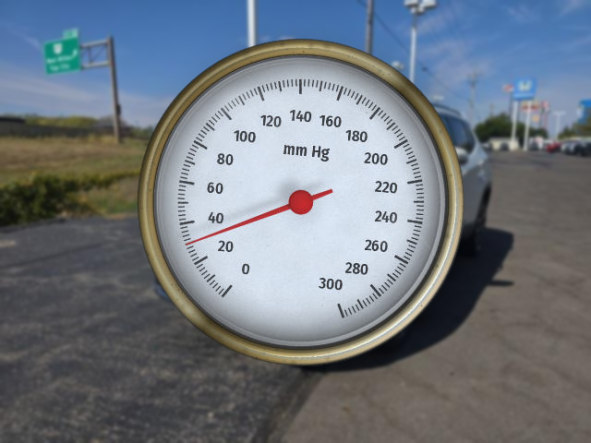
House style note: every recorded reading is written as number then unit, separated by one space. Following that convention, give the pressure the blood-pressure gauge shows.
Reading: 30 mmHg
